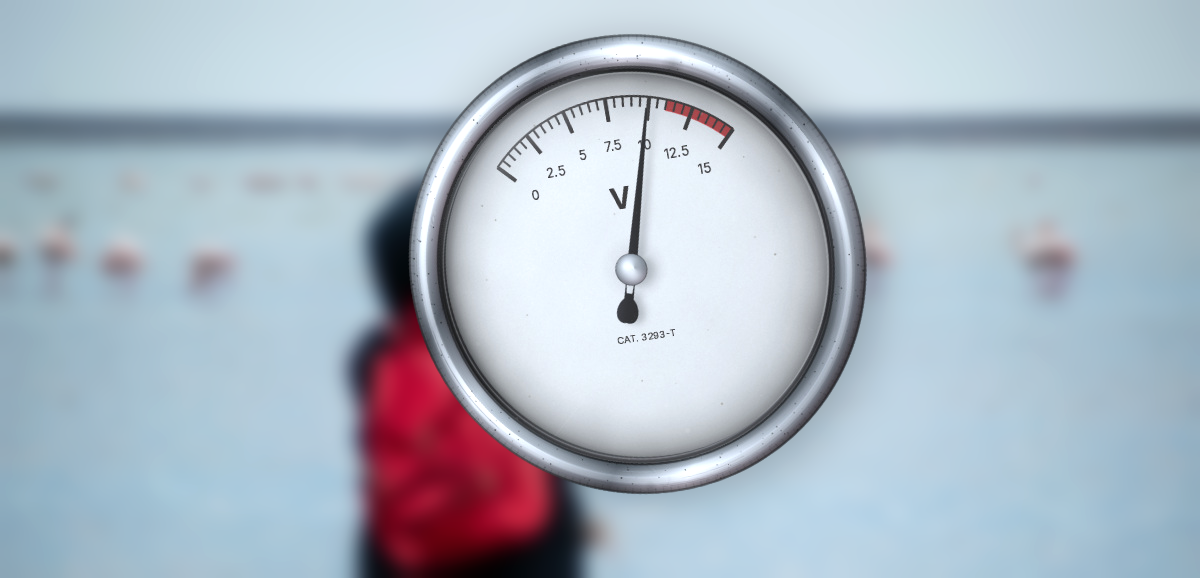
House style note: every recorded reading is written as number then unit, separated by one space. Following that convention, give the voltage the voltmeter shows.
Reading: 10 V
